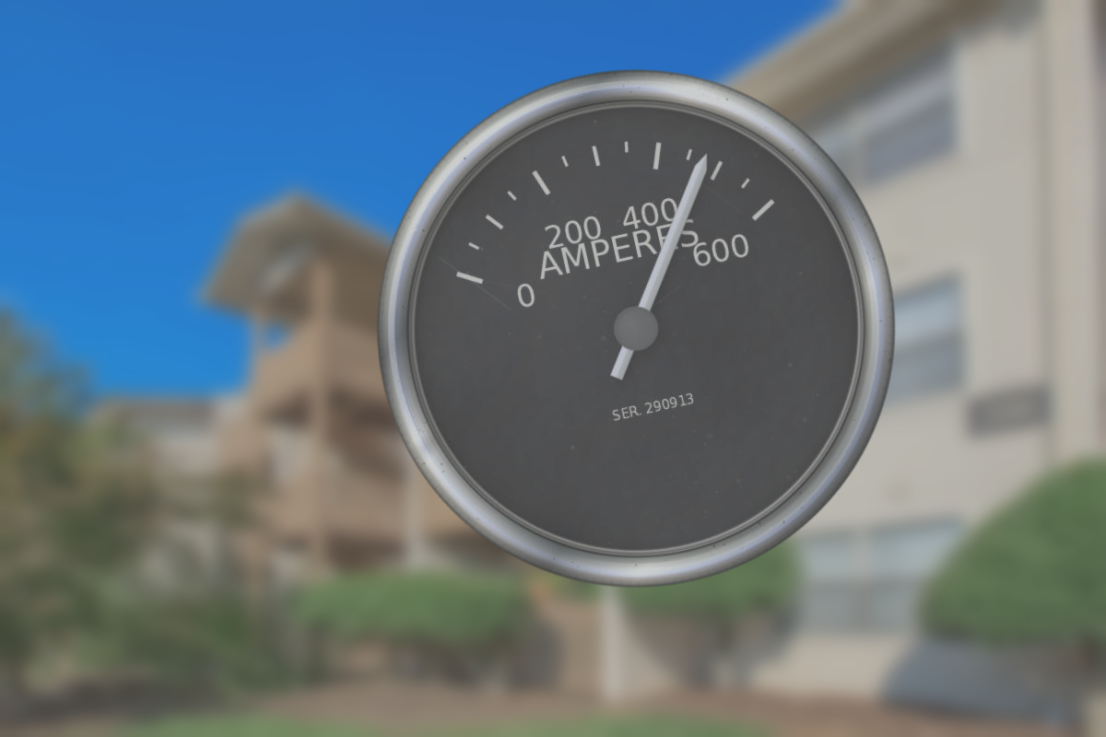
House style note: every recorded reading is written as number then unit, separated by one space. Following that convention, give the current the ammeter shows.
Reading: 475 A
